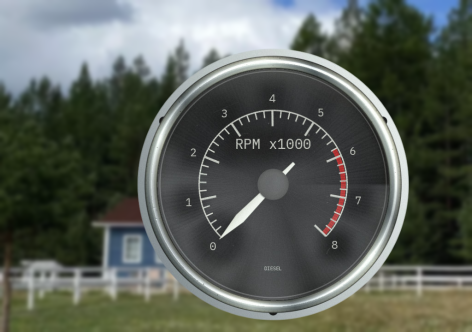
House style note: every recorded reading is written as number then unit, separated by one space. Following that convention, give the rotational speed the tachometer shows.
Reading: 0 rpm
